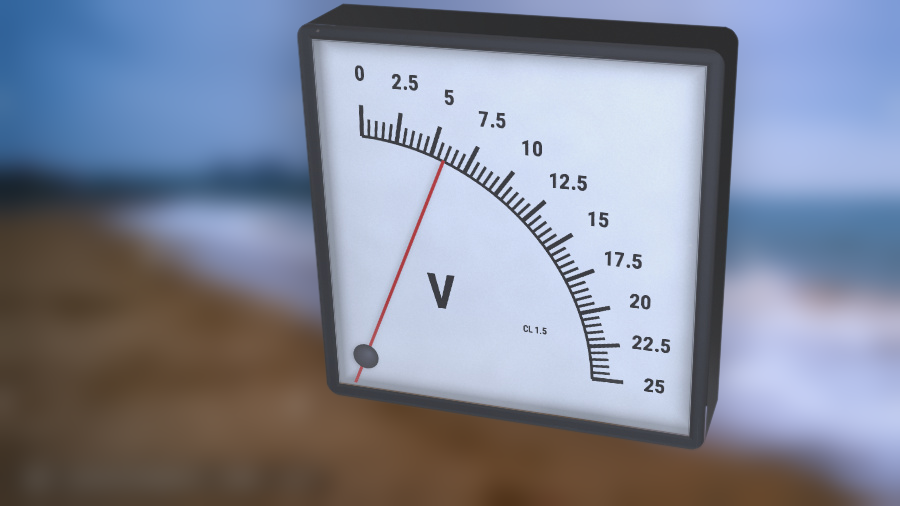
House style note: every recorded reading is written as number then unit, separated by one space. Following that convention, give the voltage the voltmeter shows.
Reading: 6 V
